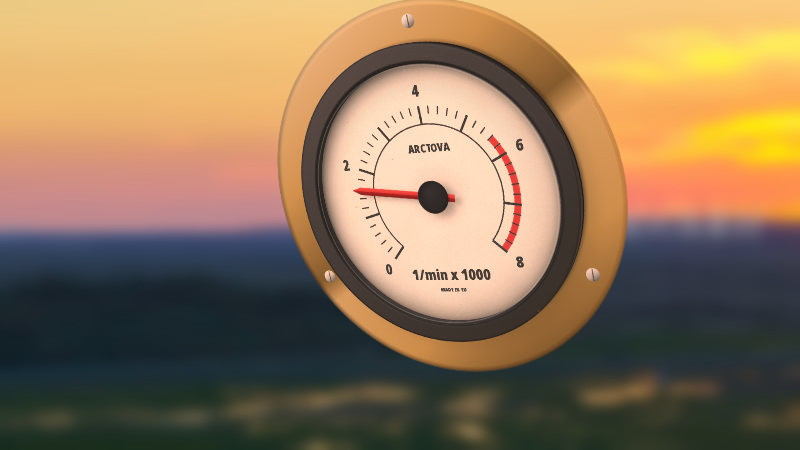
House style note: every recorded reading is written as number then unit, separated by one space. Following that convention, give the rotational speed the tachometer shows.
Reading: 1600 rpm
